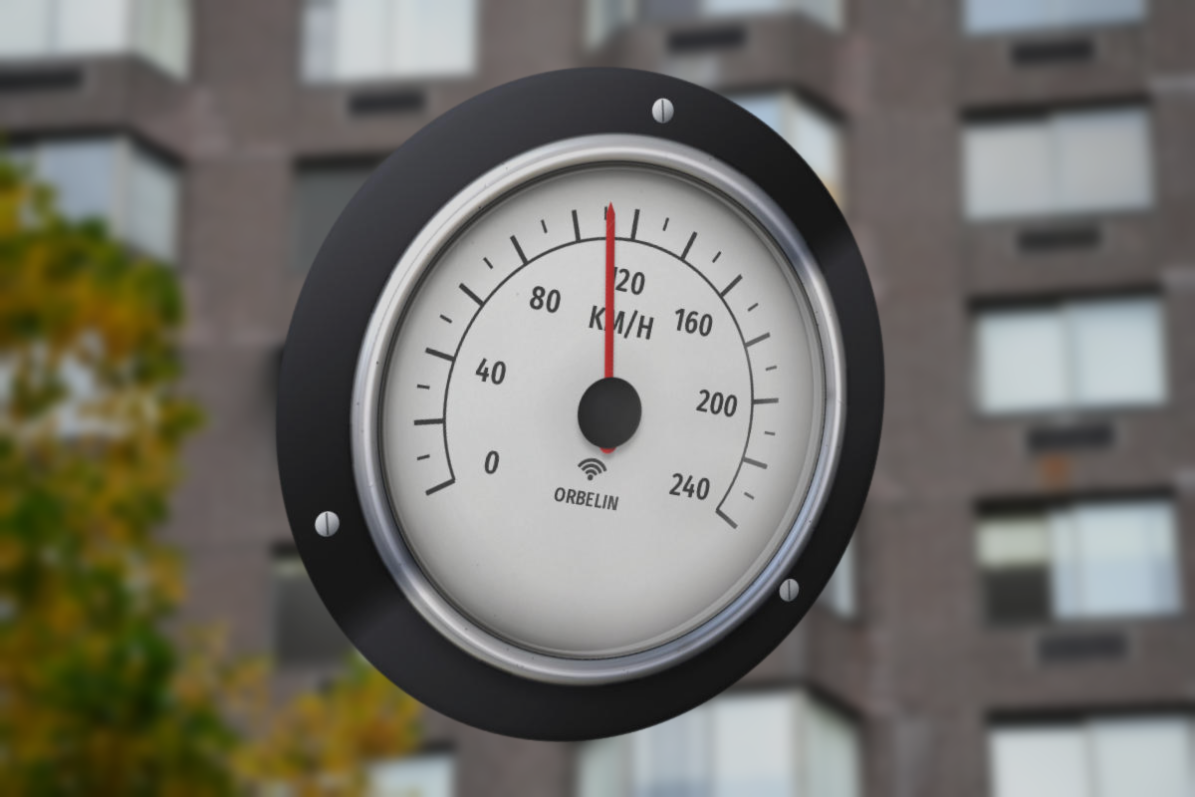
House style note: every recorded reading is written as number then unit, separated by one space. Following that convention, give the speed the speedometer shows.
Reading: 110 km/h
